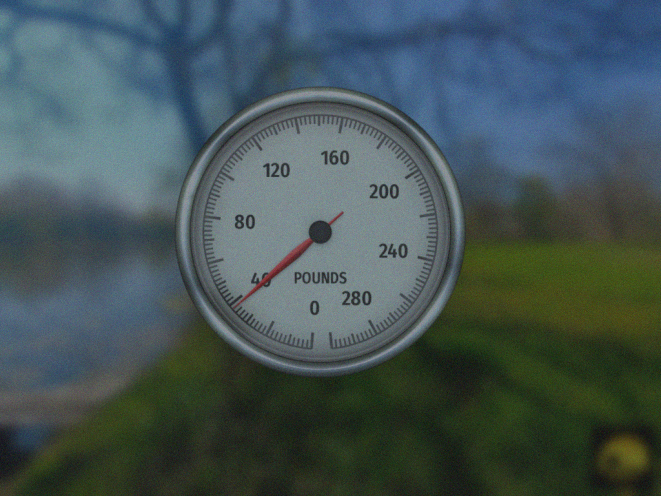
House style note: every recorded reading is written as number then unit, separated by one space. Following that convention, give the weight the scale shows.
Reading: 38 lb
